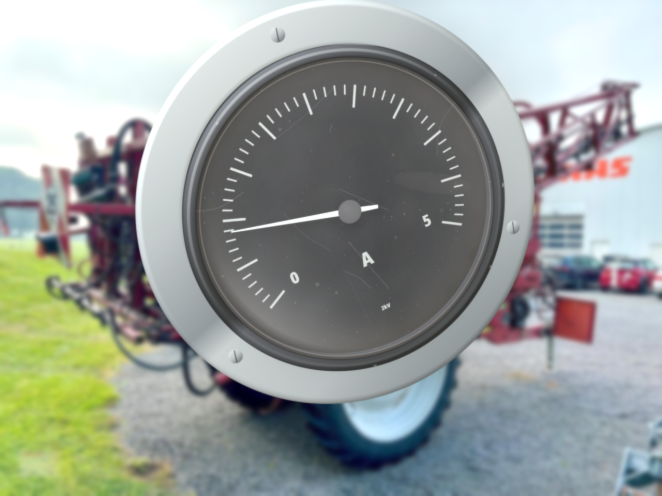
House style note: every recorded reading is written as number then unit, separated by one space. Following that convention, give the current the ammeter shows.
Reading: 0.9 A
